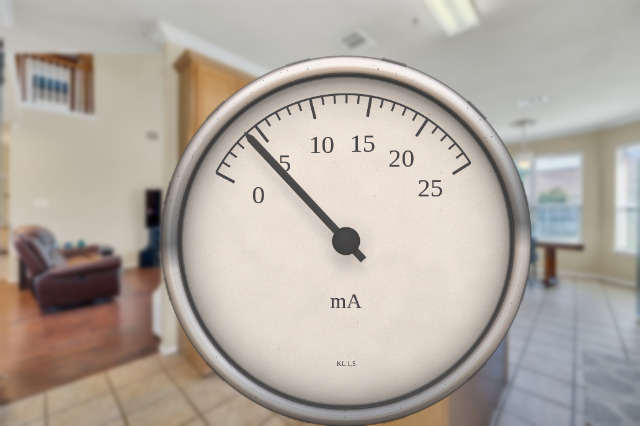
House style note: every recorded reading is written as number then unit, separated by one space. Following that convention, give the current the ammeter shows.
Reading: 4 mA
